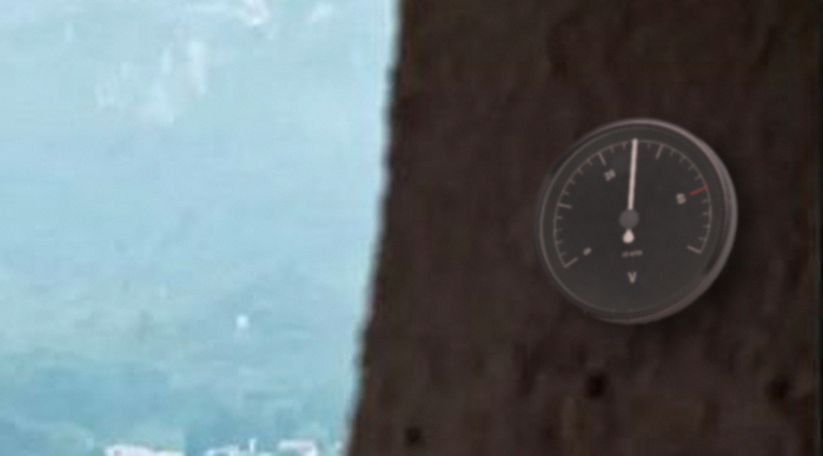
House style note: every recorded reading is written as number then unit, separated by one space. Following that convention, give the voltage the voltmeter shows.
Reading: 26 V
